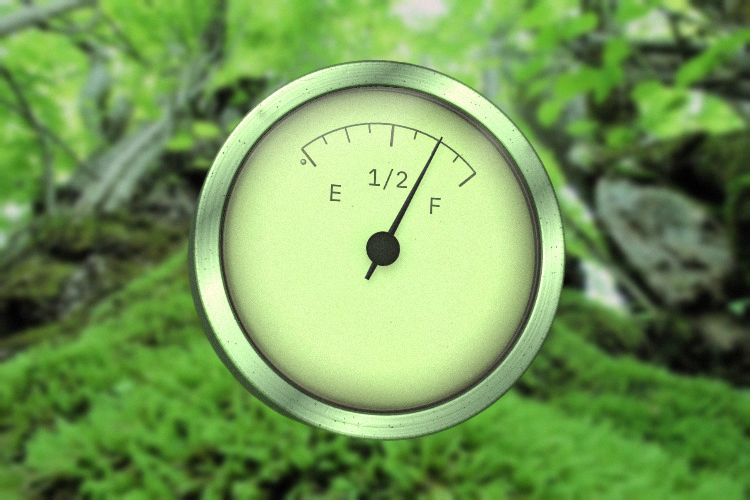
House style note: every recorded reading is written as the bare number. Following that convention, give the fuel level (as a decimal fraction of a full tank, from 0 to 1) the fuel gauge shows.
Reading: 0.75
